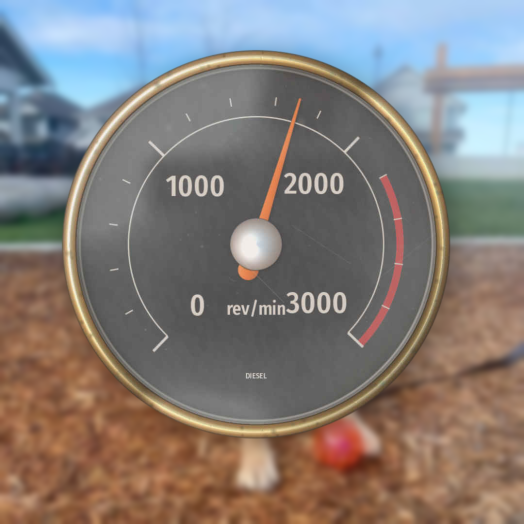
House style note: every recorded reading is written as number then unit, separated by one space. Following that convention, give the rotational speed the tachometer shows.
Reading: 1700 rpm
